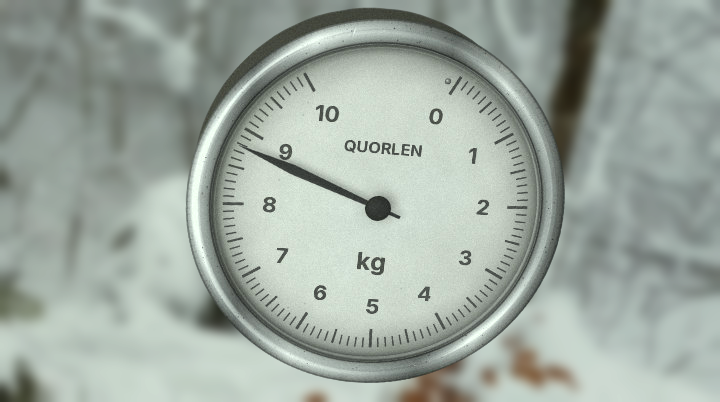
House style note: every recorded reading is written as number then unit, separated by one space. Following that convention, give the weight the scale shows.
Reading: 8.8 kg
